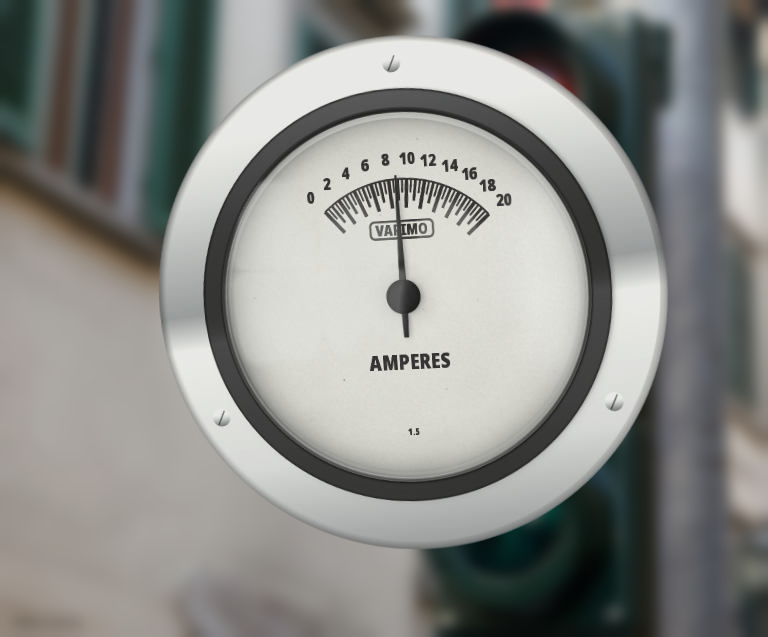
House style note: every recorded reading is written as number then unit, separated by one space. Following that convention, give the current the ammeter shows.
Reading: 9 A
